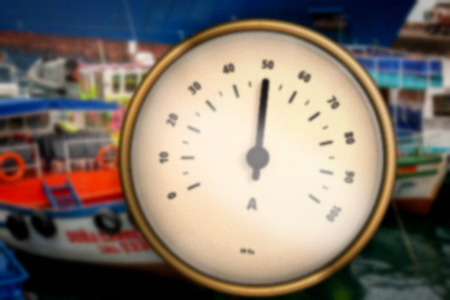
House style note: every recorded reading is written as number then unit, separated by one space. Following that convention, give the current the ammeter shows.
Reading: 50 A
